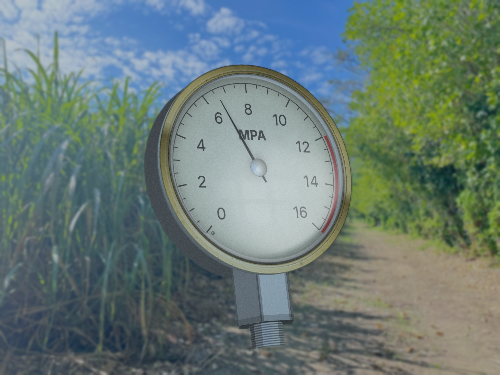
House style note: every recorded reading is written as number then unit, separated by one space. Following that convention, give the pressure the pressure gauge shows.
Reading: 6.5 MPa
